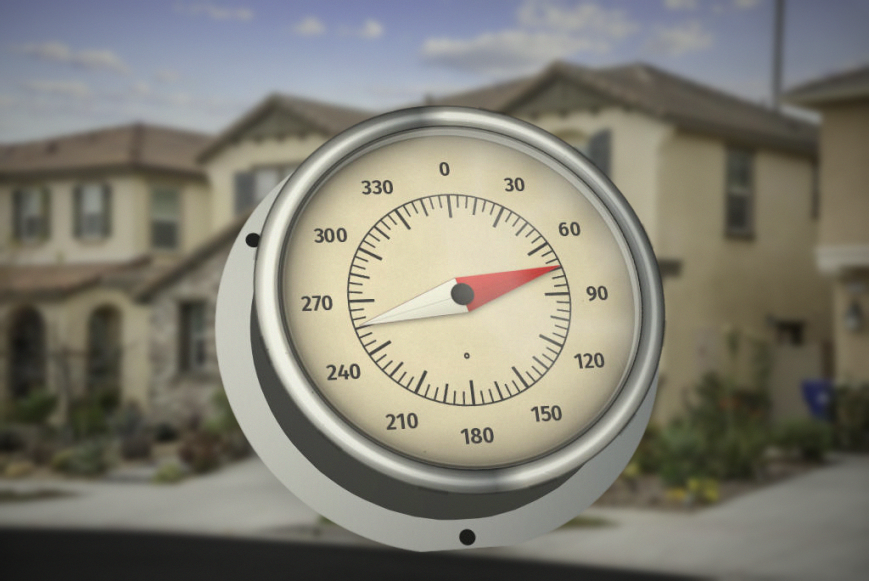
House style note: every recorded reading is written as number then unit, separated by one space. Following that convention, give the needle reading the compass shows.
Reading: 75 °
